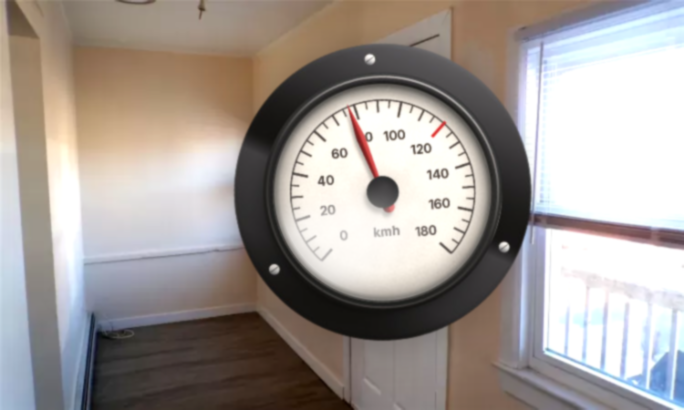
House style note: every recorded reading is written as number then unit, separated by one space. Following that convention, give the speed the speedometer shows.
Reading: 77.5 km/h
